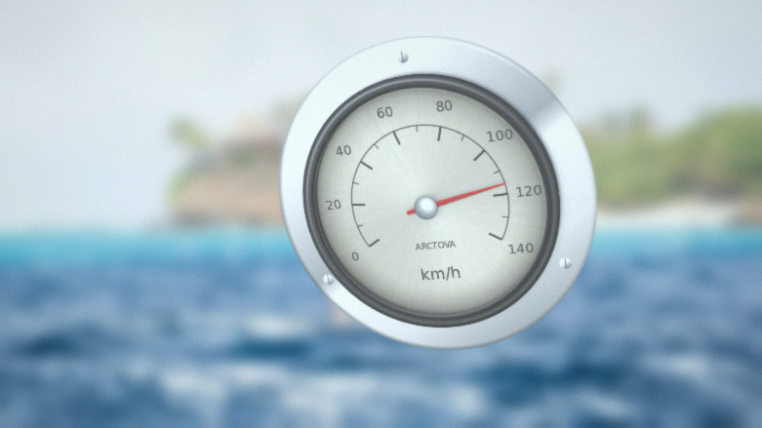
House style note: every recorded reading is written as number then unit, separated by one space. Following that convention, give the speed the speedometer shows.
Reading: 115 km/h
